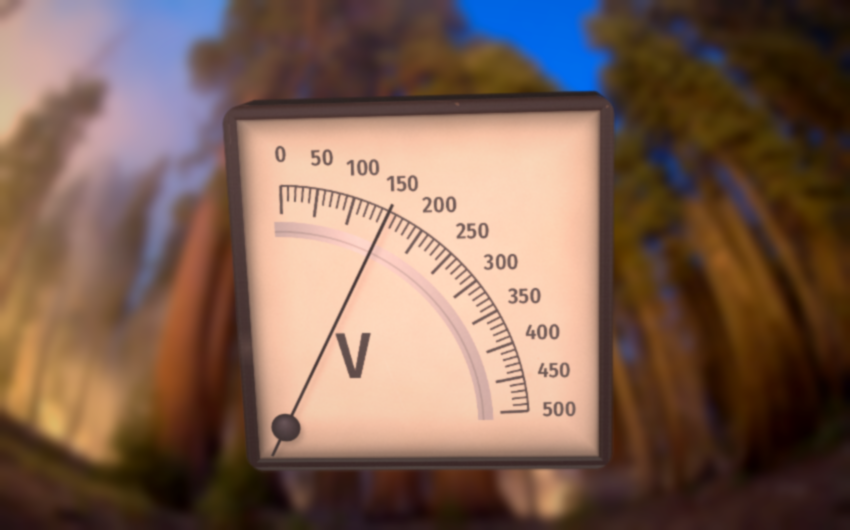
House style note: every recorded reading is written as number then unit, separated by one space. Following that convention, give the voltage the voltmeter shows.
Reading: 150 V
